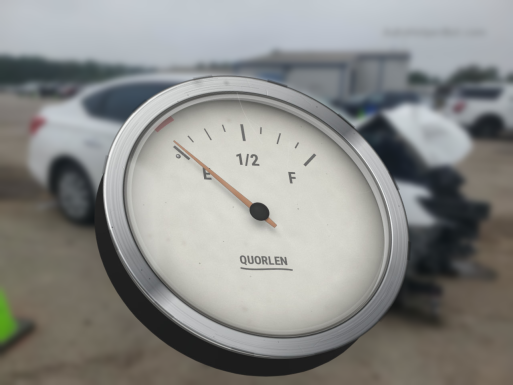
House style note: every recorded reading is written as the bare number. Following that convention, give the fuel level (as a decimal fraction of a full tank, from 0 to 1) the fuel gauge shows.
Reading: 0
